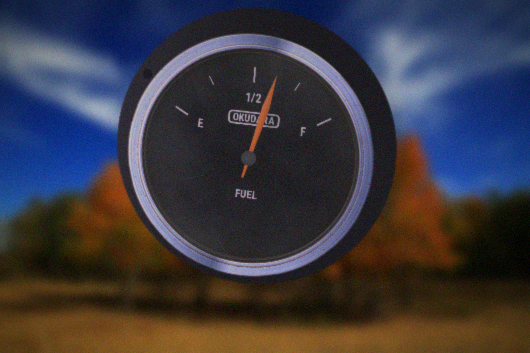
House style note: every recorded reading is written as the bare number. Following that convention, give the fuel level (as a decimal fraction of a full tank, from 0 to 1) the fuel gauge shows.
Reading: 0.625
